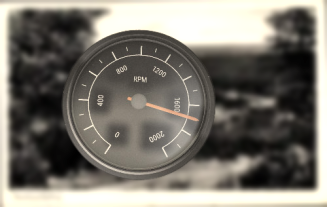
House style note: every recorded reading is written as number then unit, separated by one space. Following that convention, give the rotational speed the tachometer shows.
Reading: 1700 rpm
